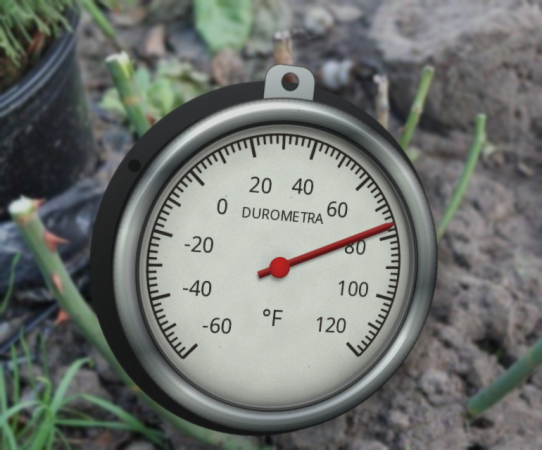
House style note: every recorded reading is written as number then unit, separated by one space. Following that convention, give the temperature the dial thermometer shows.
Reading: 76 °F
